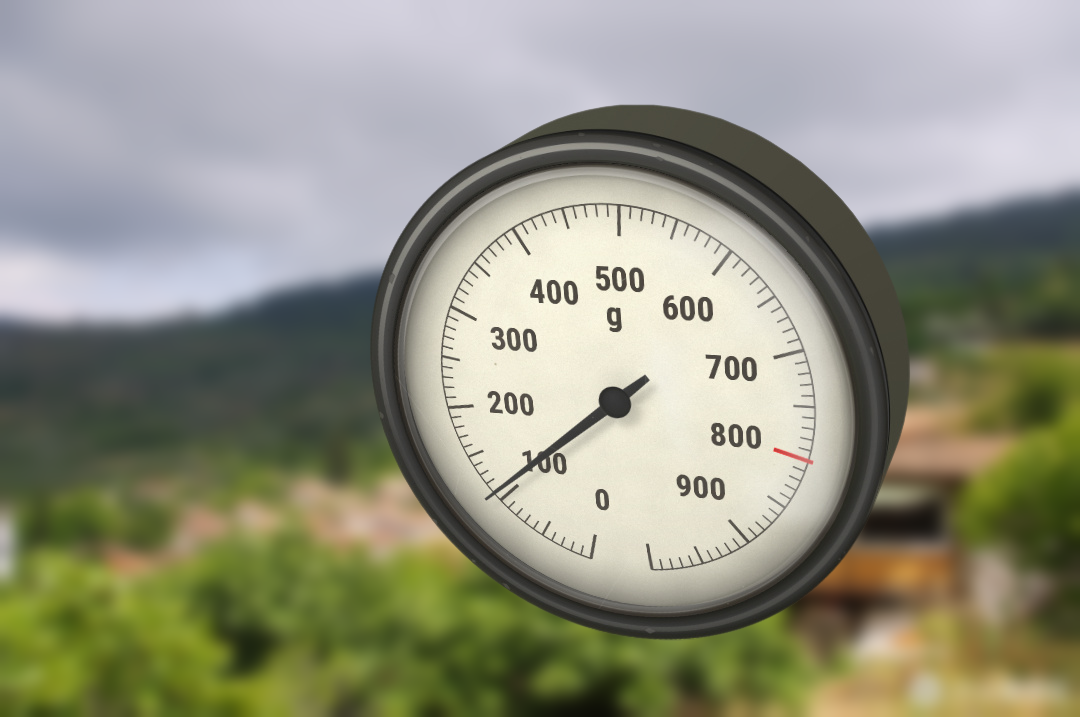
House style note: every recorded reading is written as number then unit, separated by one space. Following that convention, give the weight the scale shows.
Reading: 110 g
